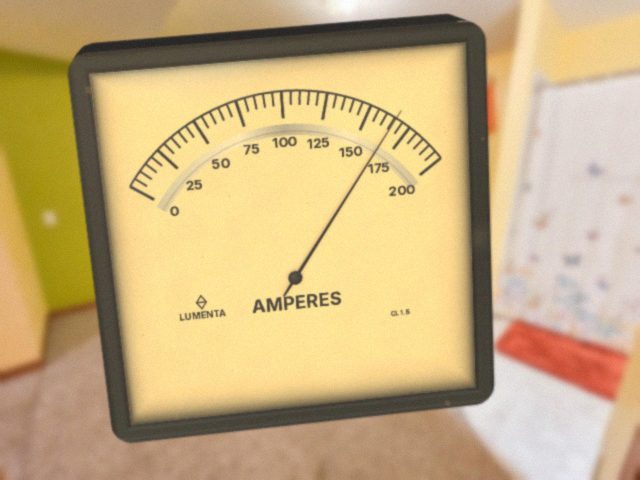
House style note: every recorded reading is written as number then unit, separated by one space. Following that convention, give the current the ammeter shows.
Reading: 165 A
